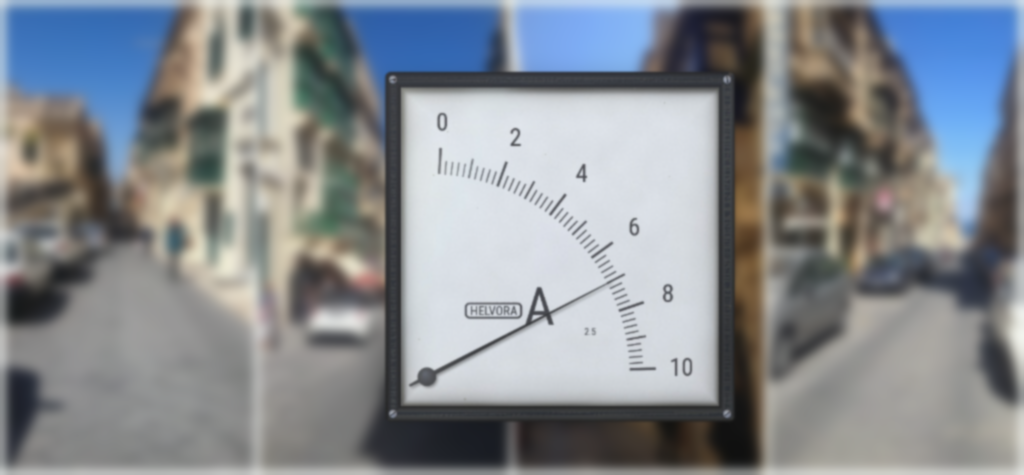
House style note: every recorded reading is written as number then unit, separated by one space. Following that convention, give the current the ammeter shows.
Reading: 7 A
